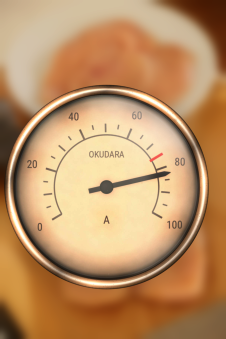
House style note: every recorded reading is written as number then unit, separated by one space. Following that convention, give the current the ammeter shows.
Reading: 82.5 A
